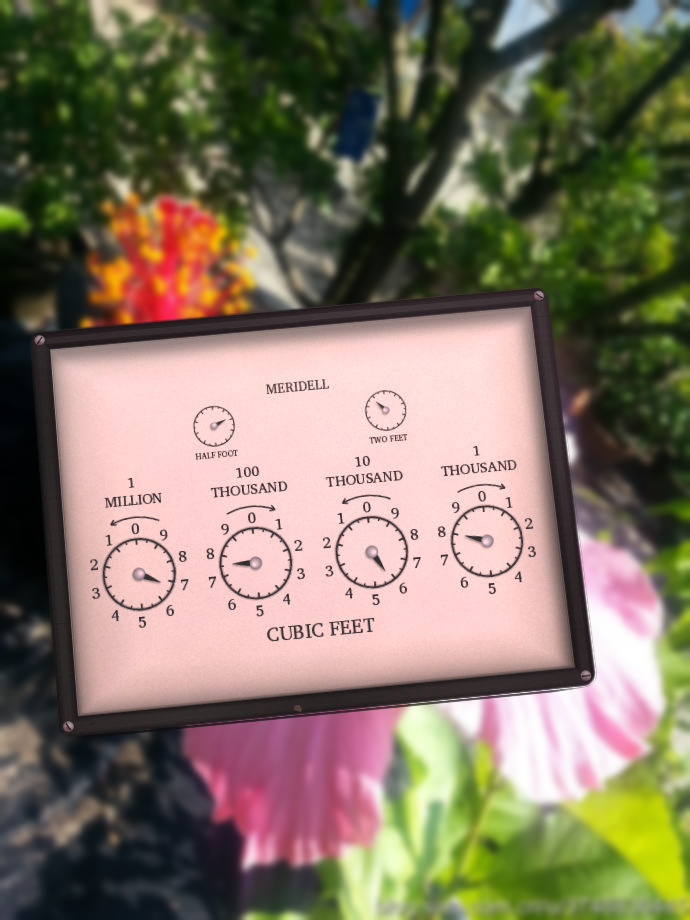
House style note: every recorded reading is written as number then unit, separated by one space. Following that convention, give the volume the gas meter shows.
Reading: 675800 ft³
